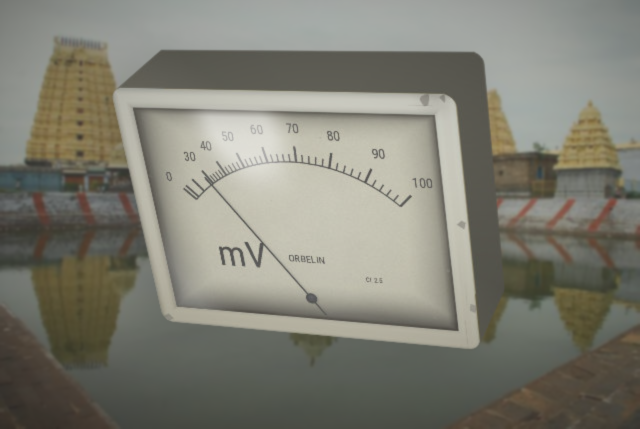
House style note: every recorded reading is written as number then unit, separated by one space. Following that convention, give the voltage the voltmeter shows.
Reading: 30 mV
